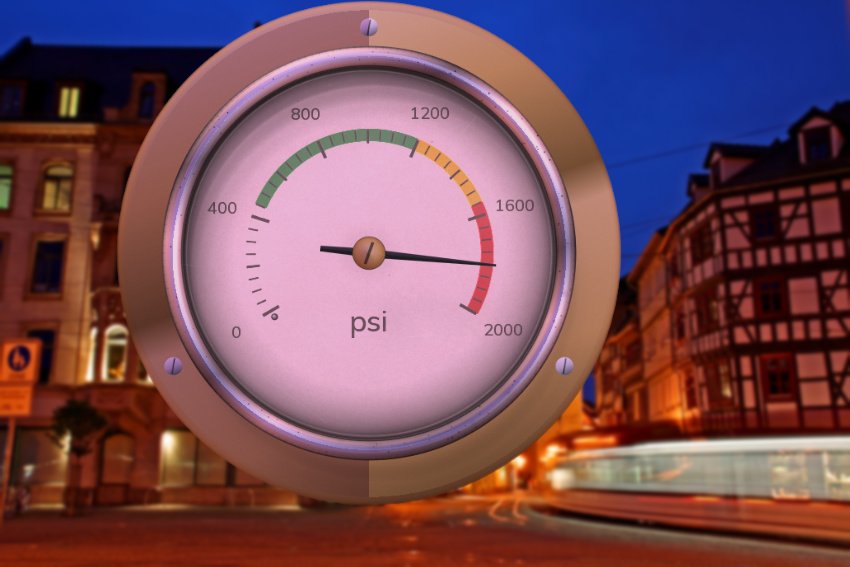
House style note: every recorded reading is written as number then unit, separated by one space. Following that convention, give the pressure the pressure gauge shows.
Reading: 1800 psi
